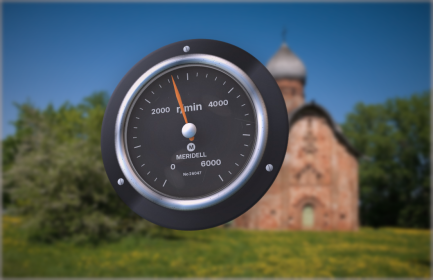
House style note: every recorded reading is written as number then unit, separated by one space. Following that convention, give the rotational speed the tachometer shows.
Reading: 2700 rpm
